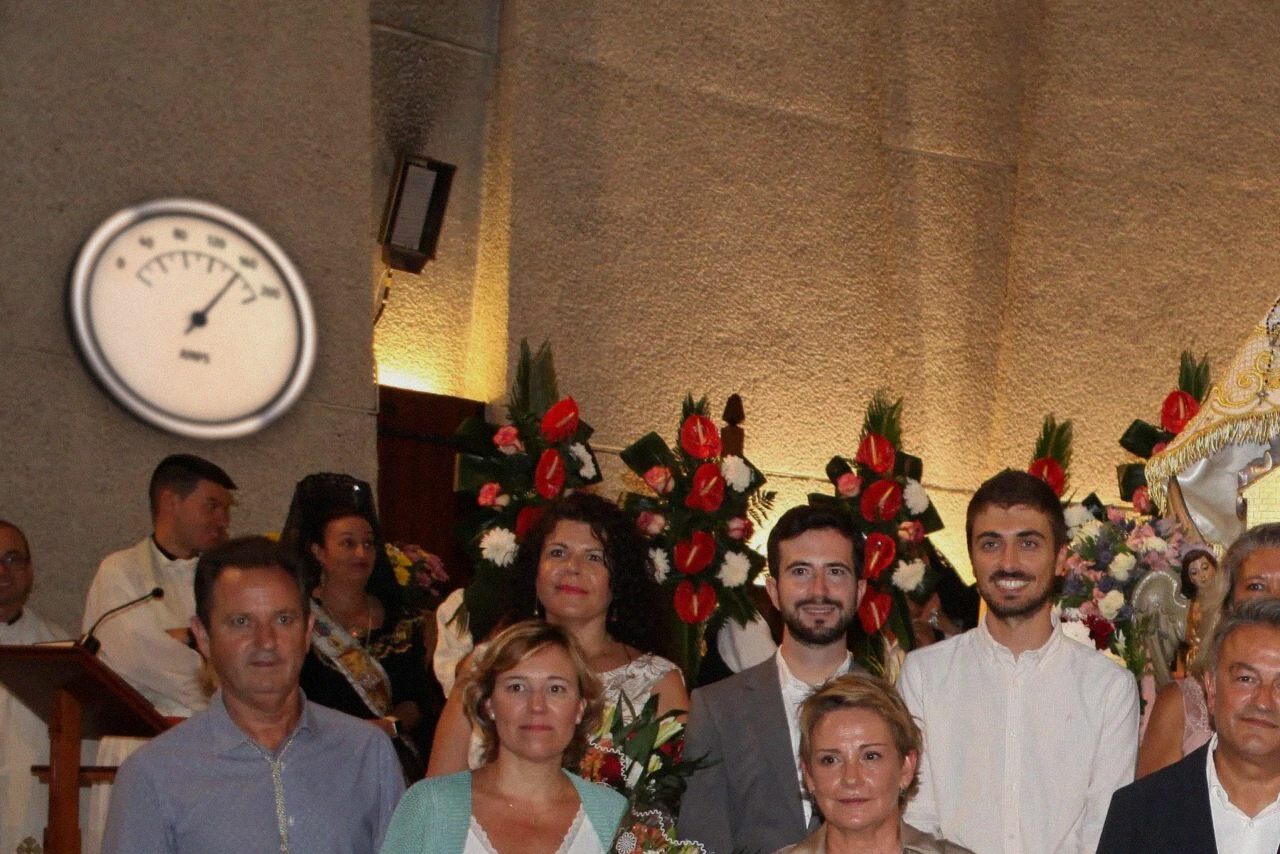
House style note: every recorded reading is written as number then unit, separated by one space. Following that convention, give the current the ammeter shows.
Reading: 160 A
